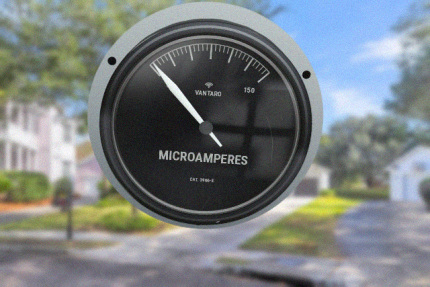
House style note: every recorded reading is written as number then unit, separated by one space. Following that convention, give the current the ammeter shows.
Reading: 5 µA
